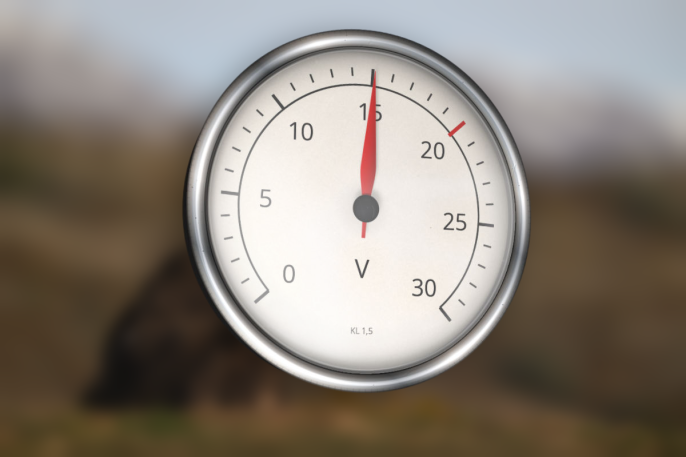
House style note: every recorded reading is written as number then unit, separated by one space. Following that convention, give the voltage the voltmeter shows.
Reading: 15 V
